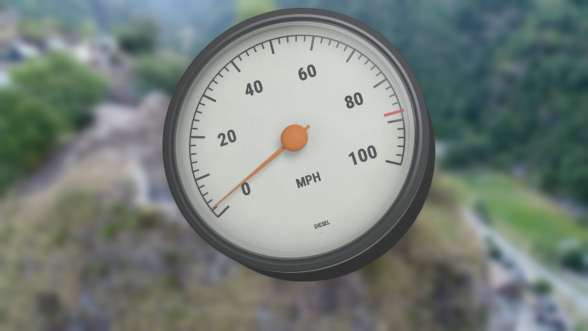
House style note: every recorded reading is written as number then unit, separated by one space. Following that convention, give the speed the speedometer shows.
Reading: 2 mph
